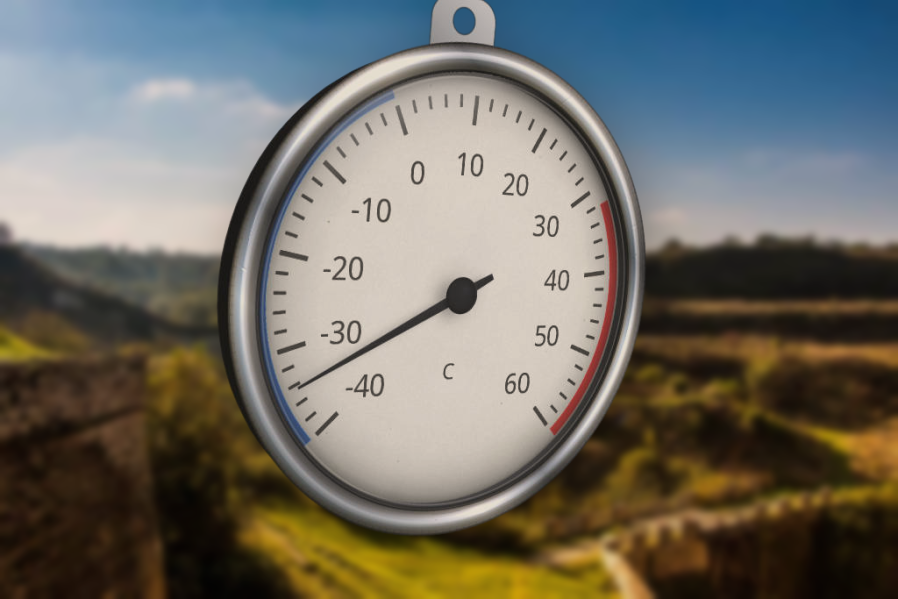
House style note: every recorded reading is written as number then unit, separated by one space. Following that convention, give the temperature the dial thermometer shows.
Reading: -34 °C
